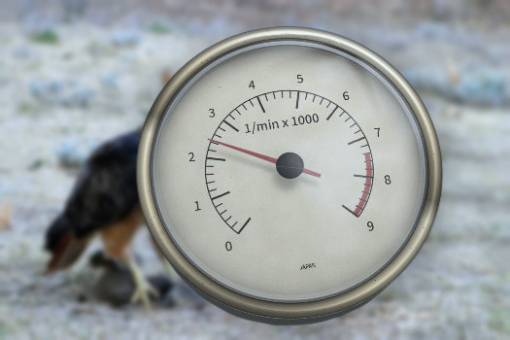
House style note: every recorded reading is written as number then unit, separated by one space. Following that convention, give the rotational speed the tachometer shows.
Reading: 2400 rpm
